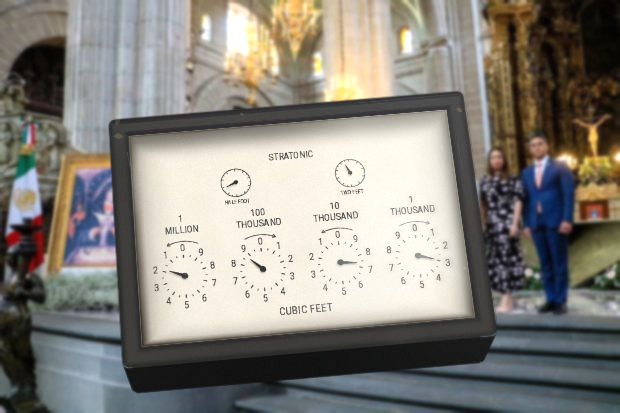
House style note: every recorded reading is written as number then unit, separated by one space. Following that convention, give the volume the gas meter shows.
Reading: 187300 ft³
